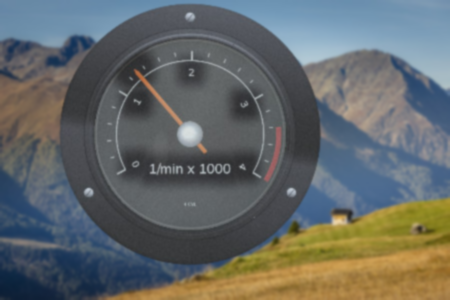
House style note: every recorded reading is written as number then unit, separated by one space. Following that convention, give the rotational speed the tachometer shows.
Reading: 1300 rpm
